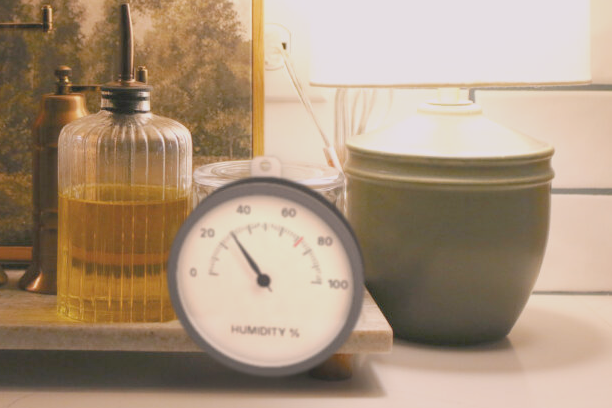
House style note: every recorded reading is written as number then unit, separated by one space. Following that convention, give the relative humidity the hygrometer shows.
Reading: 30 %
